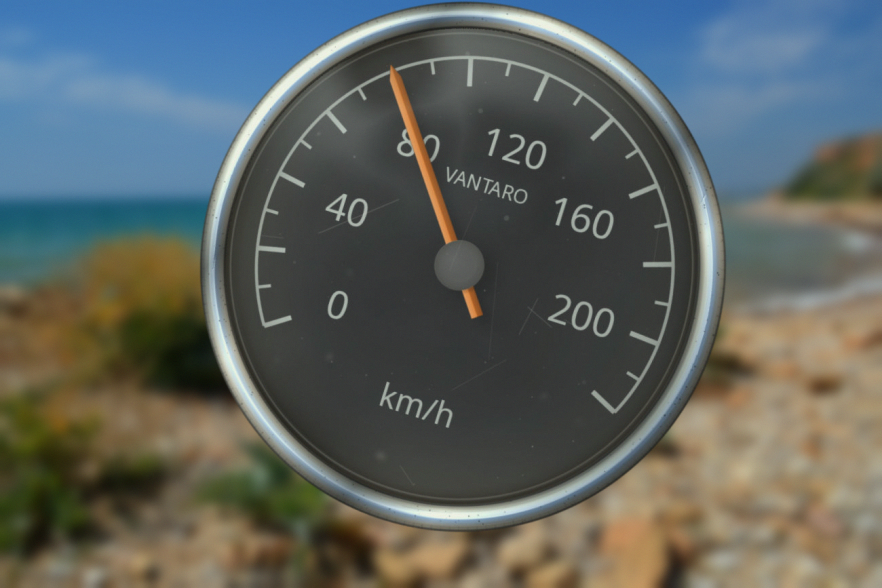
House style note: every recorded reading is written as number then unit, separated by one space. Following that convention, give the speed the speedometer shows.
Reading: 80 km/h
